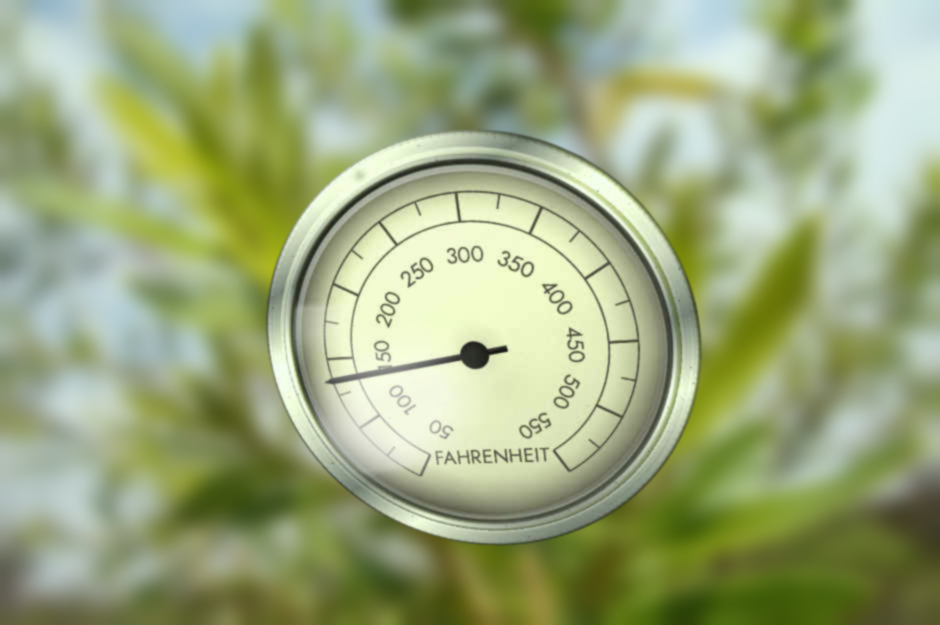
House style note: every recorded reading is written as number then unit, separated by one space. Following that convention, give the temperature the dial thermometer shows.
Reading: 137.5 °F
